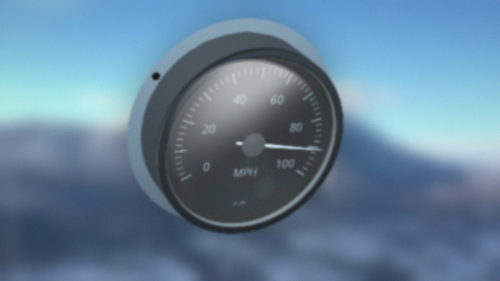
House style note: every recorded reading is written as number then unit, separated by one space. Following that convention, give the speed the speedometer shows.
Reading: 90 mph
